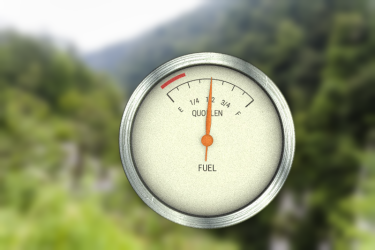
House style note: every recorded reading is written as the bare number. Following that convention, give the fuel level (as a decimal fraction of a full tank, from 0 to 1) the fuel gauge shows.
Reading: 0.5
